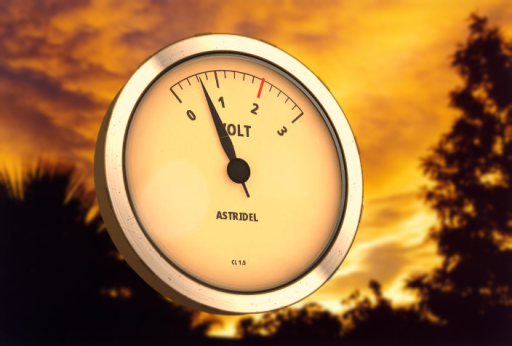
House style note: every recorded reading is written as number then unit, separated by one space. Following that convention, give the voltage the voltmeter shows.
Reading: 0.6 V
